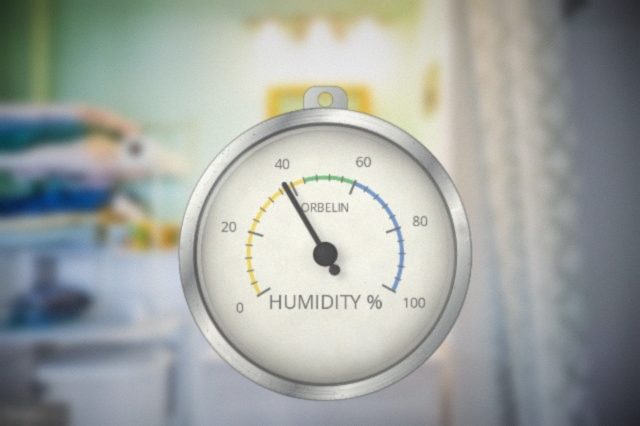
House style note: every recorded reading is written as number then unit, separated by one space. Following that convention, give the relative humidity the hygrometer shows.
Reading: 38 %
